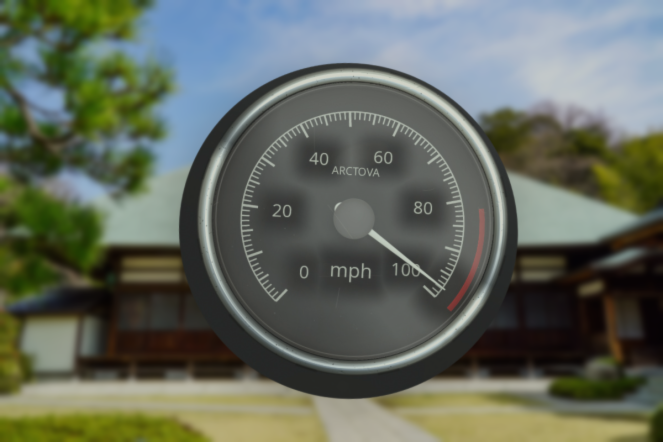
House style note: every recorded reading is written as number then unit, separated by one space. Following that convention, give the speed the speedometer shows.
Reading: 98 mph
